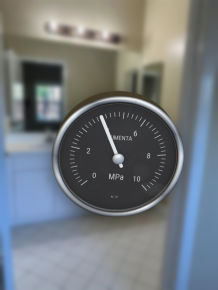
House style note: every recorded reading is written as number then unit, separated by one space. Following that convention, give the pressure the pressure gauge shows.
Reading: 4 MPa
